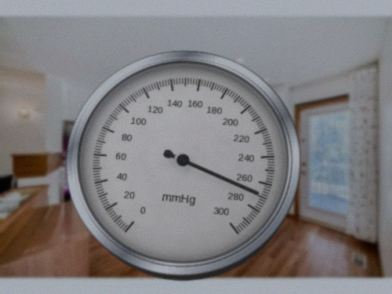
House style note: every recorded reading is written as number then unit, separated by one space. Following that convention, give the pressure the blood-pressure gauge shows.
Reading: 270 mmHg
